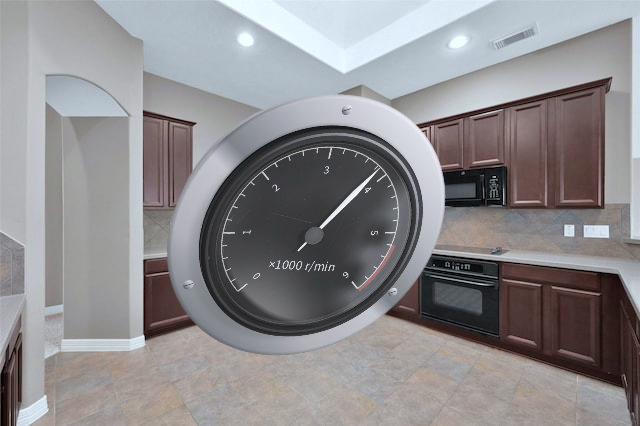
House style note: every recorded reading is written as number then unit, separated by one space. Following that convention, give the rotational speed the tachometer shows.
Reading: 3800 rpm
